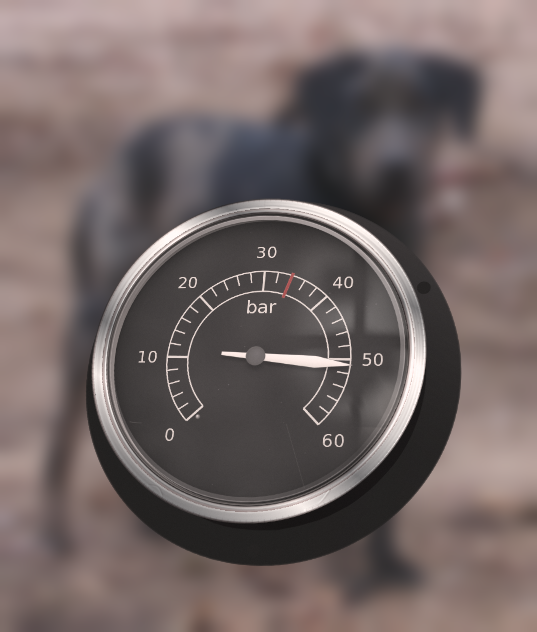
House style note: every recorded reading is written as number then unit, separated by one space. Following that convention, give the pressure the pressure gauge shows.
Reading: 51 bar
